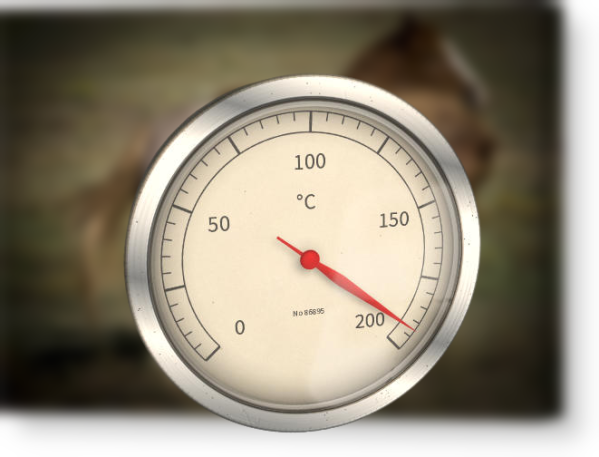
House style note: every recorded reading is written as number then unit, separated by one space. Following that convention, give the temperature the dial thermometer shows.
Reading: 192.5 °C
